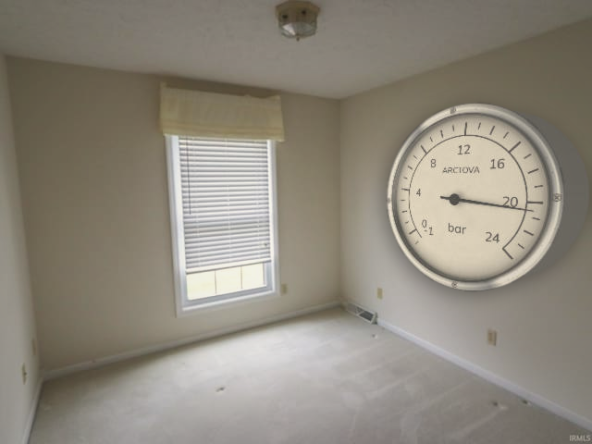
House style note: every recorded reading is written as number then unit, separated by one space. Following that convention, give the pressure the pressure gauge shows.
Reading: 20.5 bar
